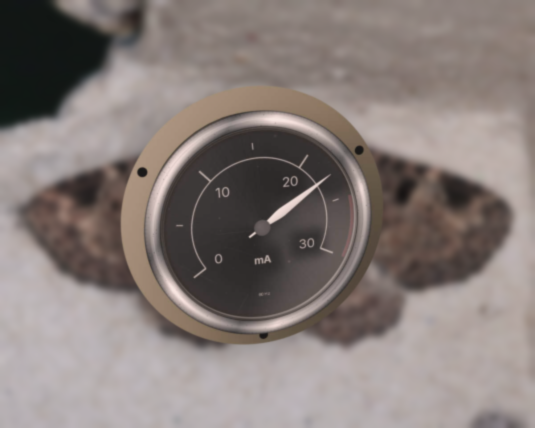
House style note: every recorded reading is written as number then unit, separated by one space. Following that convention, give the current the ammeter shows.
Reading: 22.5 mA
